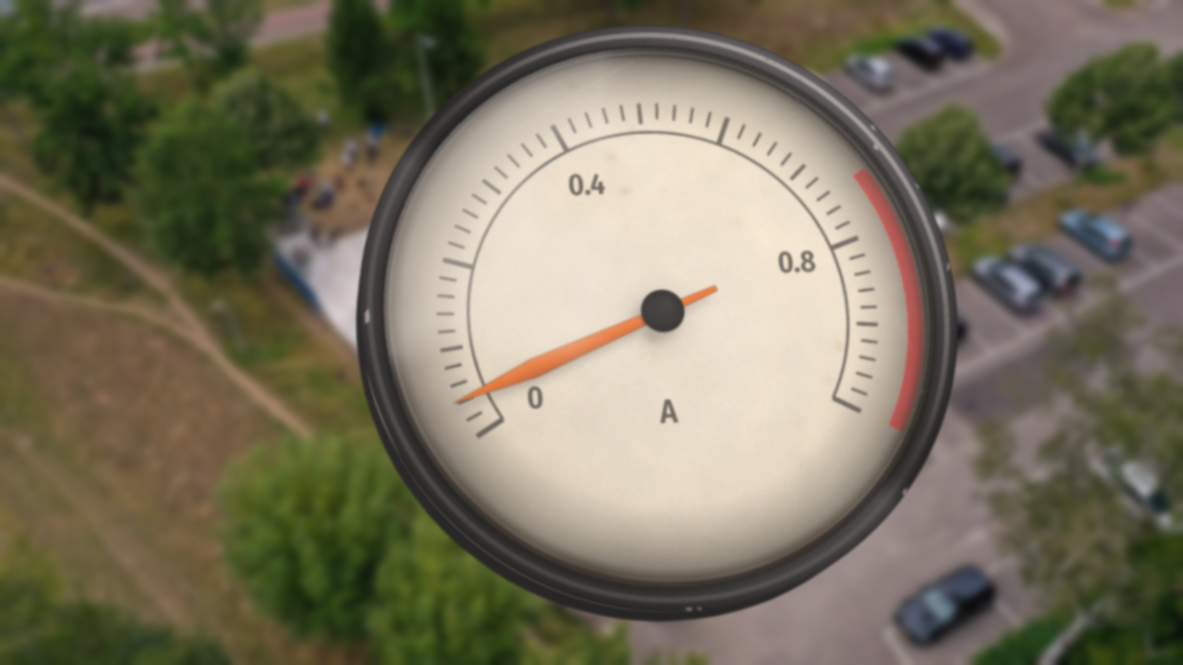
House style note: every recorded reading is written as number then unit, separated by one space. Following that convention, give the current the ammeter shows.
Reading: 0.04 A
